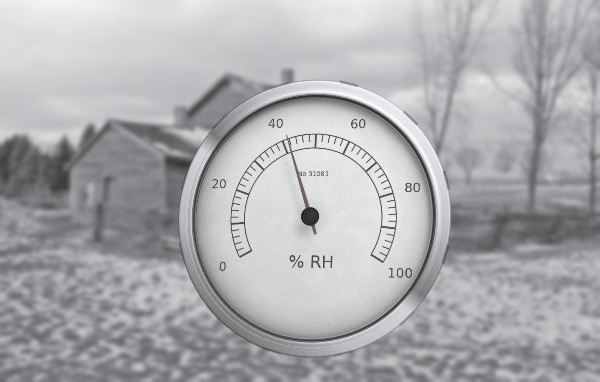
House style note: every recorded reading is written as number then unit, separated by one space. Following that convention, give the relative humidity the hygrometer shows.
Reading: 42 %
